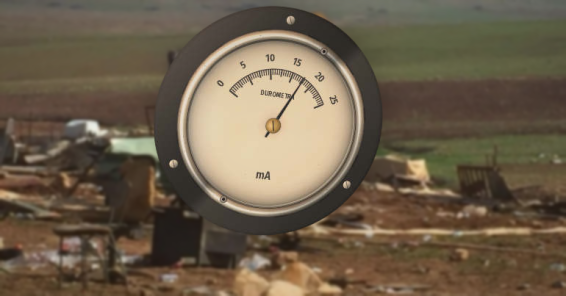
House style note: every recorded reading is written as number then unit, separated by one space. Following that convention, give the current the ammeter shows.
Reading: 17.5 mA
